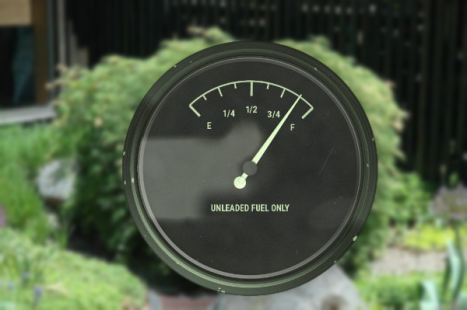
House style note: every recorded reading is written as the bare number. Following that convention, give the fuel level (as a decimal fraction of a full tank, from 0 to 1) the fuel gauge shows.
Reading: 0.875
